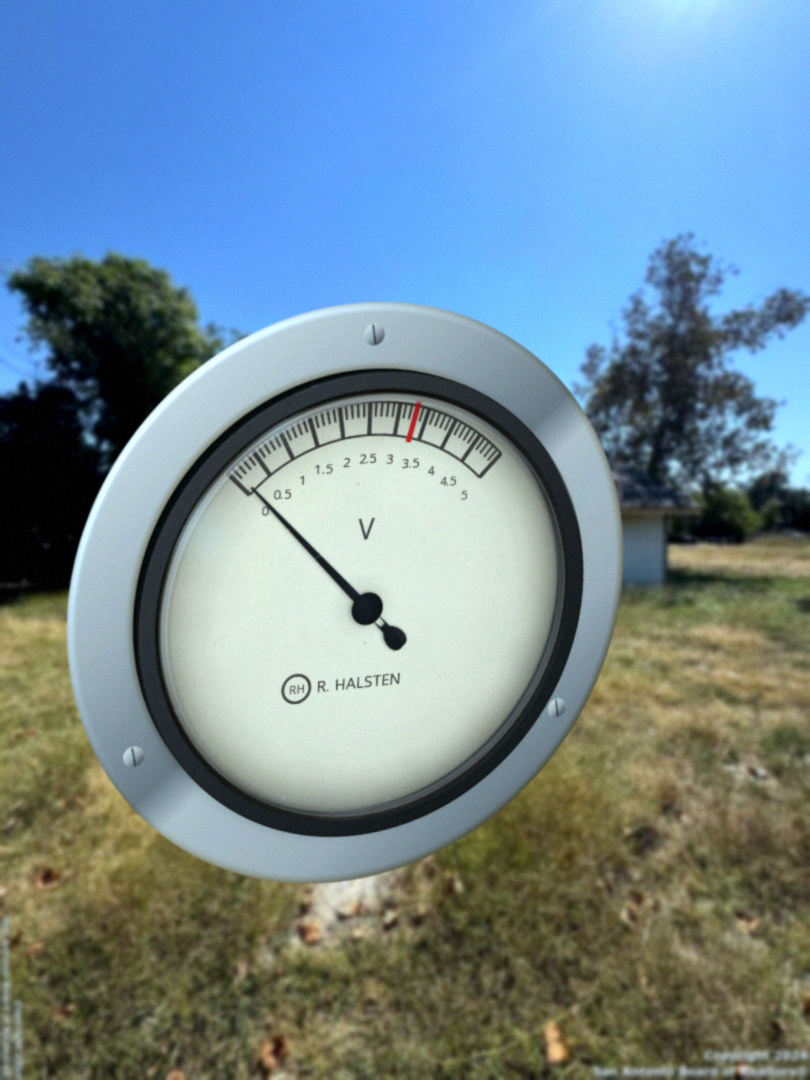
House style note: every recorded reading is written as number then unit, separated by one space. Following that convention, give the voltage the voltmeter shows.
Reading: 0.1 V
